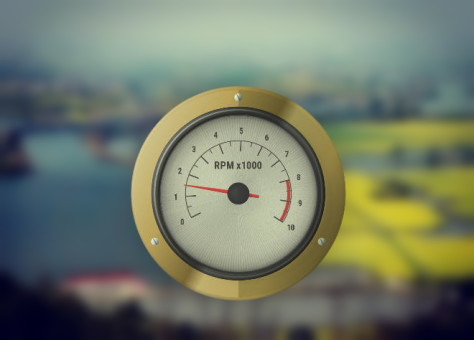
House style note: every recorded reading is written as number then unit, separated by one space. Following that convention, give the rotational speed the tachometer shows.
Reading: 1500 rpm
